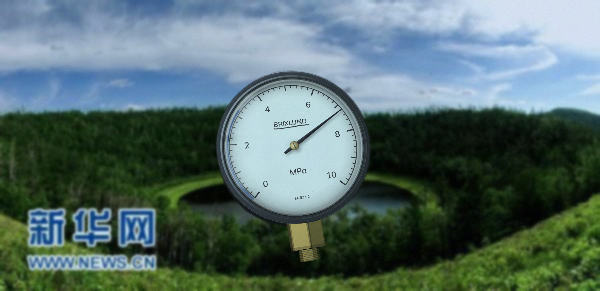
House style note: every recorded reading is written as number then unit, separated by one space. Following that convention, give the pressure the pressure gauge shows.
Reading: 7.2 MPa
